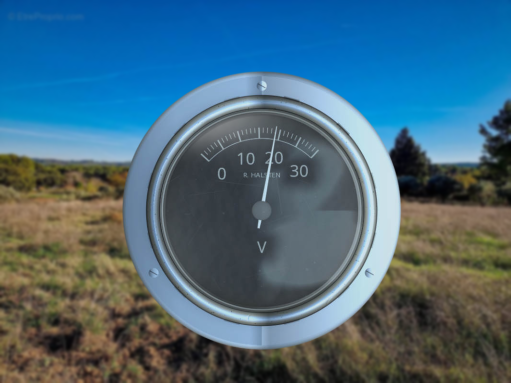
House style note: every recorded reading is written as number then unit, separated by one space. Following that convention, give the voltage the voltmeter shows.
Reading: 19 V
